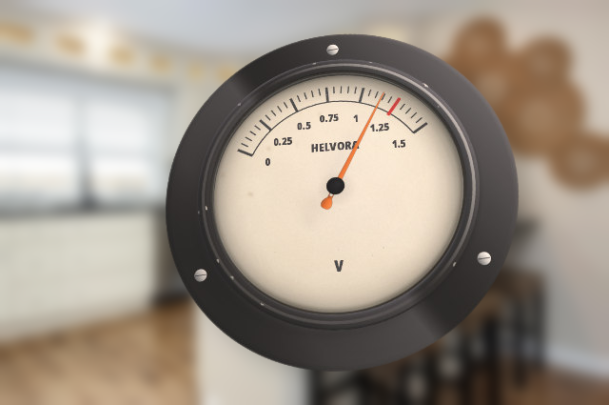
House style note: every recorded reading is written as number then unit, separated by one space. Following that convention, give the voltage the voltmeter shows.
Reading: 1.15 V
